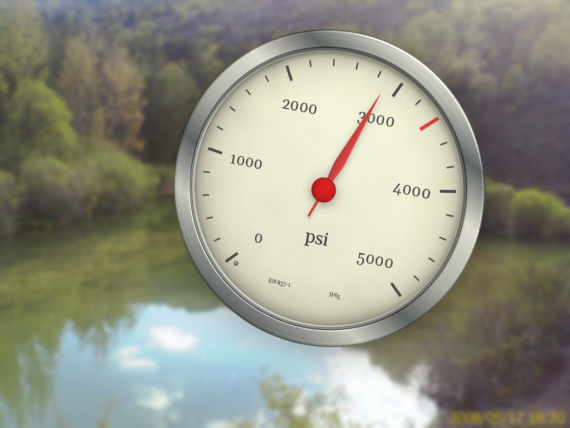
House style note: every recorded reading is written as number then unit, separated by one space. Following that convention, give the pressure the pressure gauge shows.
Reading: 2900 psi
